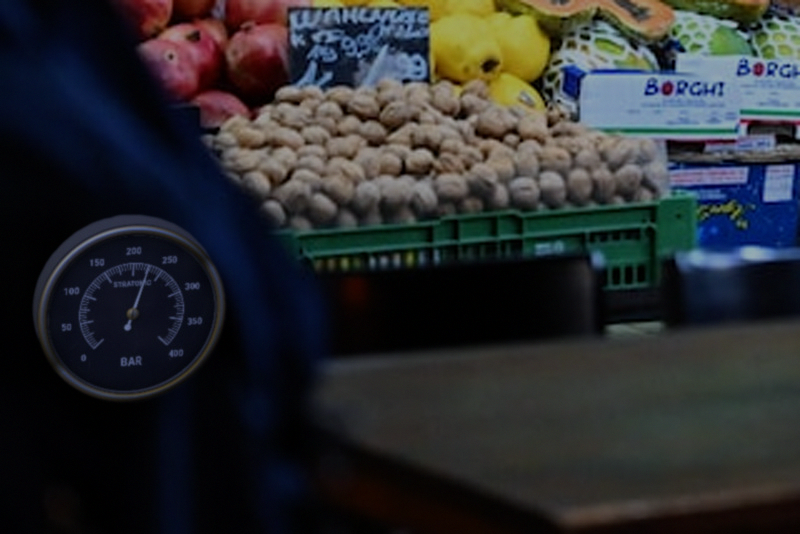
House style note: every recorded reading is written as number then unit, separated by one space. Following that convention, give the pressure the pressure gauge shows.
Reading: 225 bar
